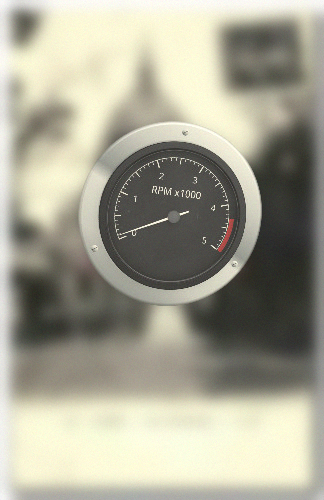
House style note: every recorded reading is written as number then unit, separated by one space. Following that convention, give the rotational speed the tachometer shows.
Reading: 100 rpm
